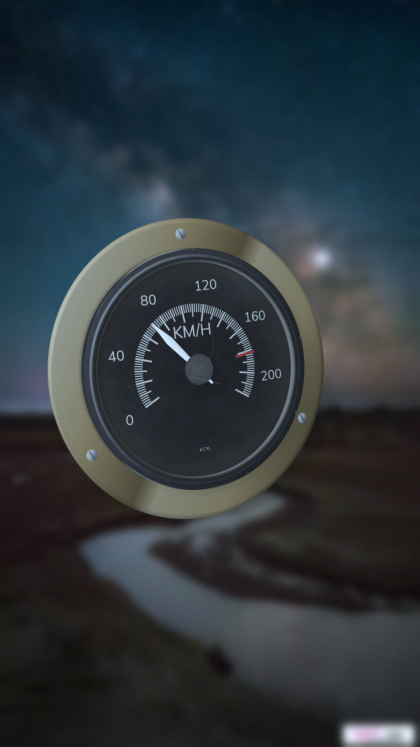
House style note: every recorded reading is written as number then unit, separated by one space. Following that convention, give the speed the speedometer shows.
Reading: 70 km/h
